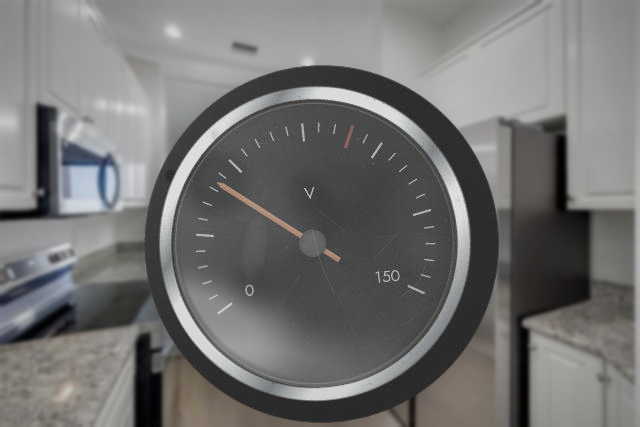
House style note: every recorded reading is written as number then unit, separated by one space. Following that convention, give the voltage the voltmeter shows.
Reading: 42.5 V
